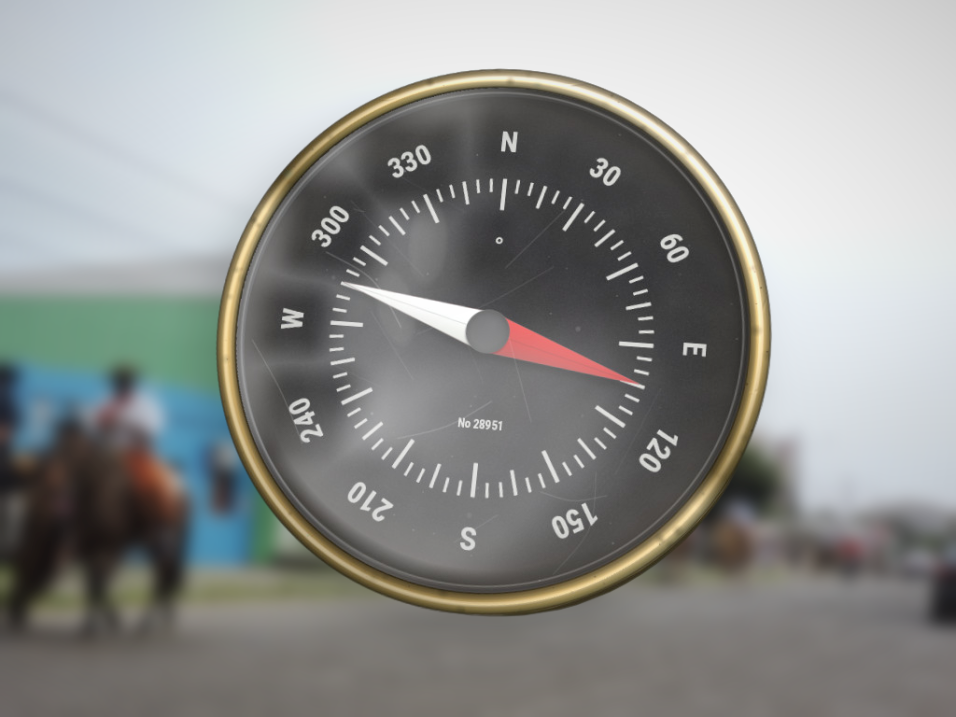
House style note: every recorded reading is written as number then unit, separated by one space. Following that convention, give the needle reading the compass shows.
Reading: 105 °
